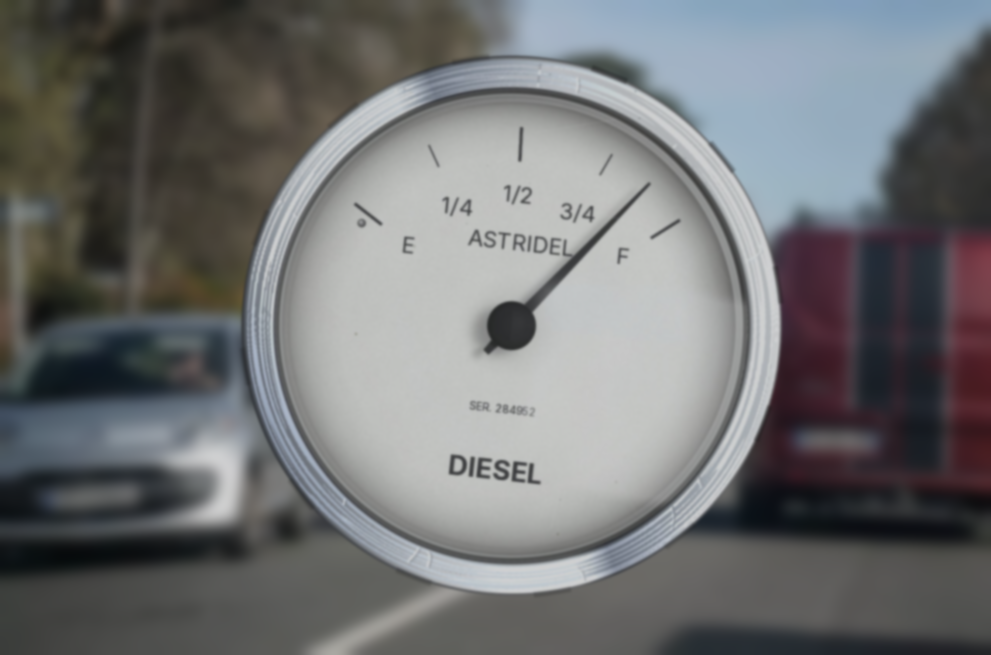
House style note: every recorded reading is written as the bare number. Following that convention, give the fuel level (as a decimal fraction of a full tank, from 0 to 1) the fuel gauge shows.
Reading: 0.875
